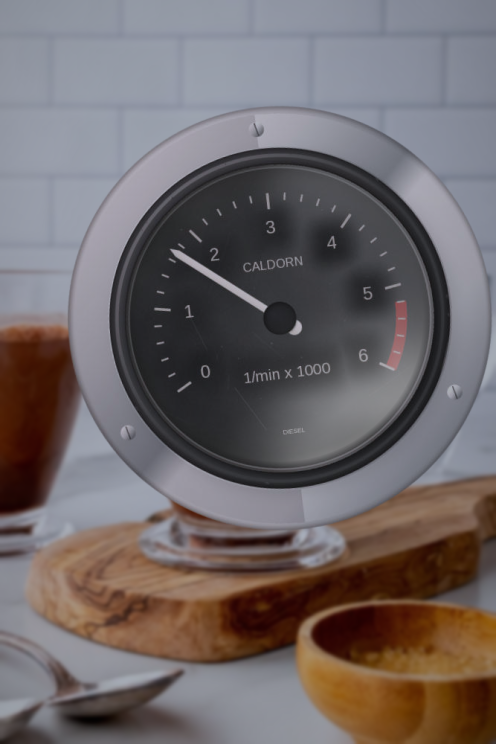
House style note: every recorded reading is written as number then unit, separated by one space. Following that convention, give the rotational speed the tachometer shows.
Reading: 1700 rpm
